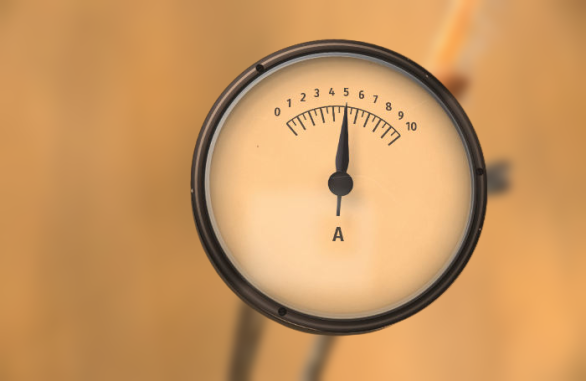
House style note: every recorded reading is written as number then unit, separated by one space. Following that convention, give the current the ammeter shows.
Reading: 5 A
